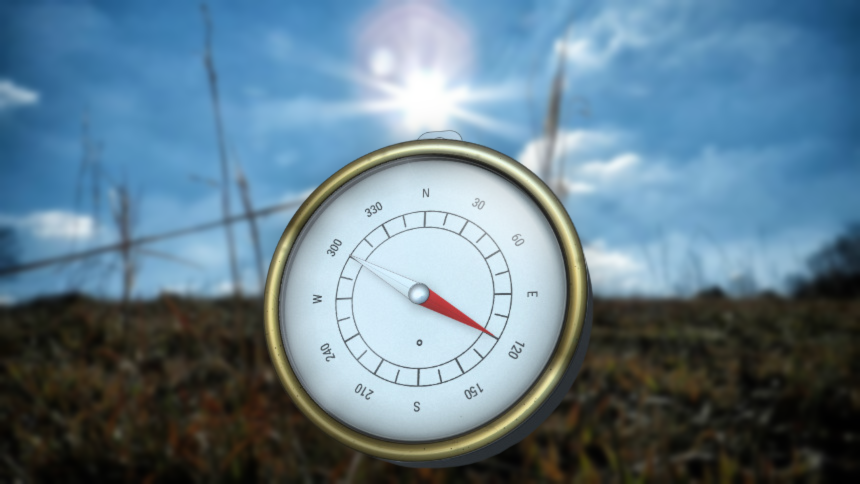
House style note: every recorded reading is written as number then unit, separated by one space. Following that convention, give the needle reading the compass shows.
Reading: 120 °
